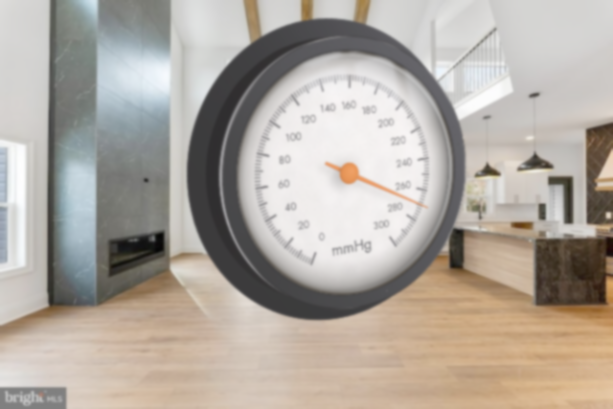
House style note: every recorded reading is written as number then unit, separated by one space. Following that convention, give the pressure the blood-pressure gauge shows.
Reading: 270 mmHg
